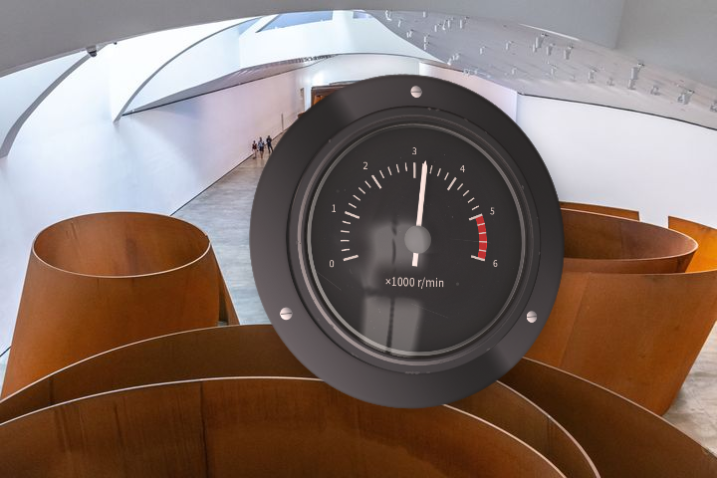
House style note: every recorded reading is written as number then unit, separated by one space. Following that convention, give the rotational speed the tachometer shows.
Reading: 3200 rpm
